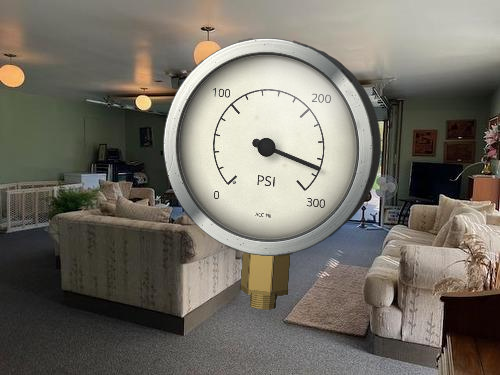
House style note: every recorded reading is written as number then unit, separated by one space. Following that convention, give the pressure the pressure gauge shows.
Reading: 270 psi
